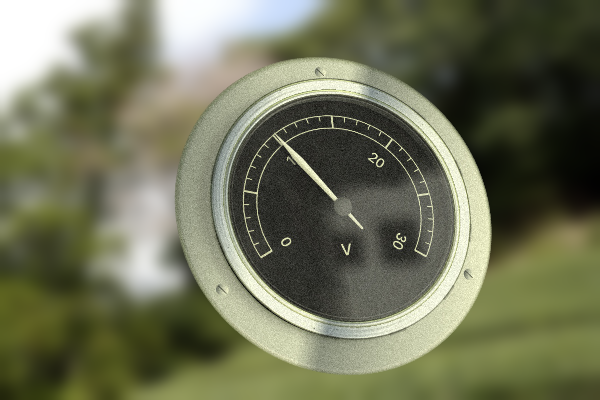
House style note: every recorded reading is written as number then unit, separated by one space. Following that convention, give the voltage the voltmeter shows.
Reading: 10 V
